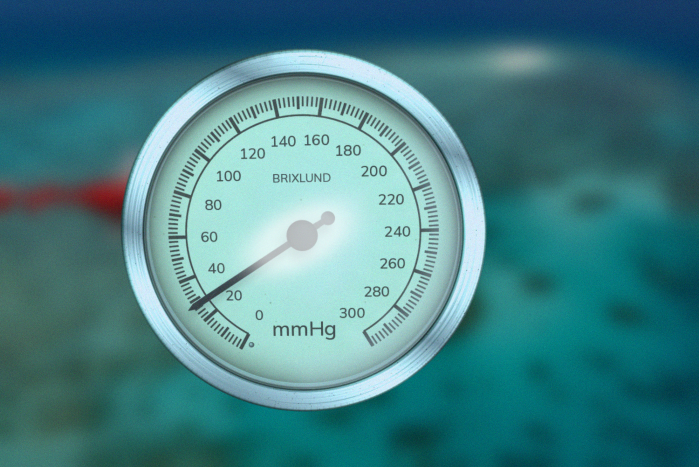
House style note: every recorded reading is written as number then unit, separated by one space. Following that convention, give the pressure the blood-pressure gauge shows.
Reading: 28 mmHg
